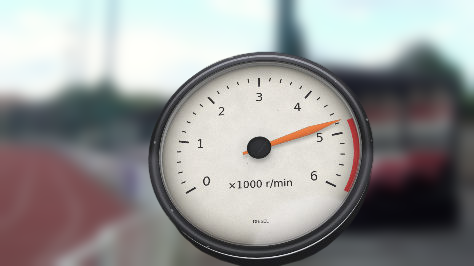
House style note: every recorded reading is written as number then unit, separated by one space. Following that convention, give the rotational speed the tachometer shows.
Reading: 4800 rpm
